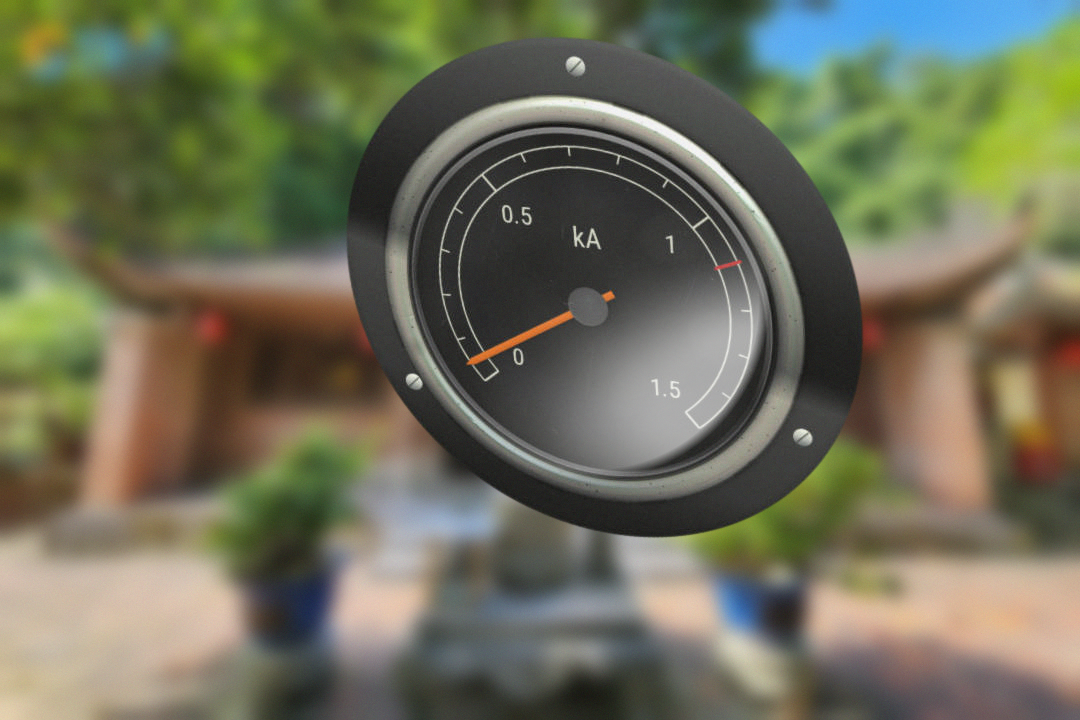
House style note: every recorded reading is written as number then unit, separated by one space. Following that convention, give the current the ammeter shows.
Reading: 0.05 kA
